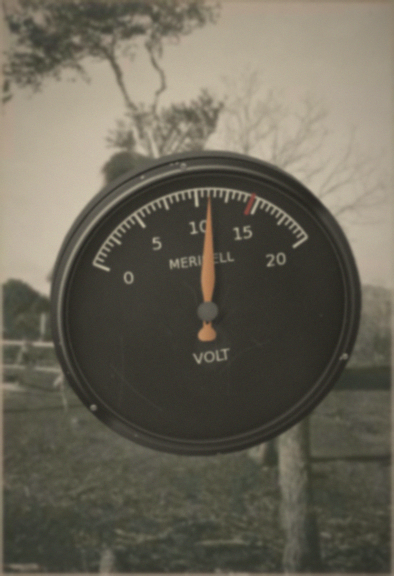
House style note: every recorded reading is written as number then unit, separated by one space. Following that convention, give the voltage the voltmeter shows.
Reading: 11 V
